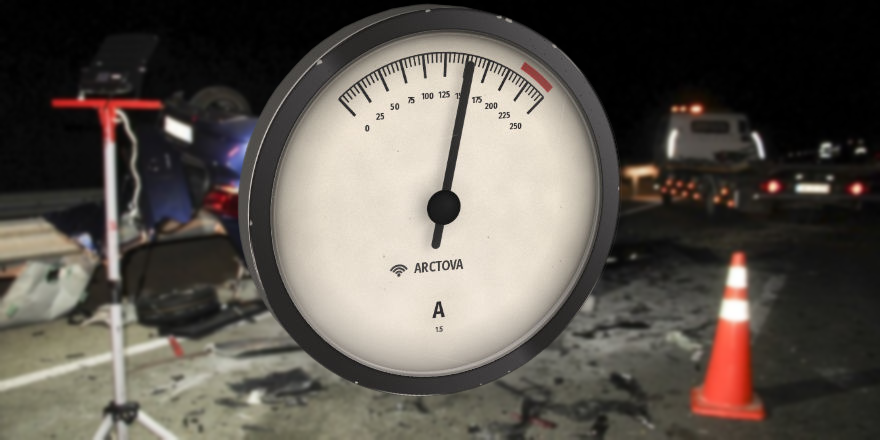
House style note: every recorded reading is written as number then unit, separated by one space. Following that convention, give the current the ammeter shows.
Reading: 150 A
